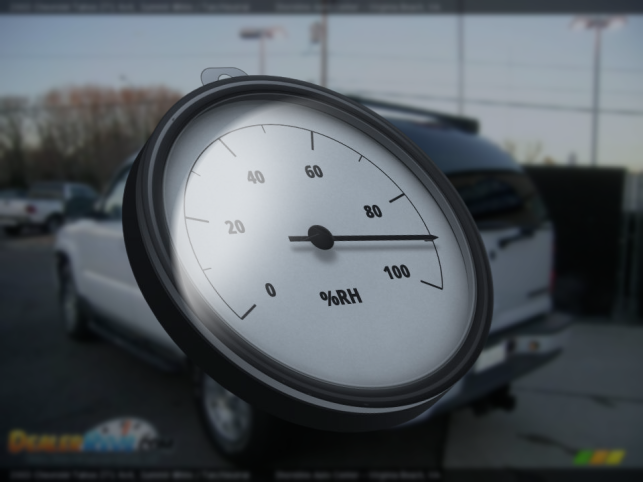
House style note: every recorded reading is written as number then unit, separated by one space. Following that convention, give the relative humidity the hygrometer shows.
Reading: 90 %
